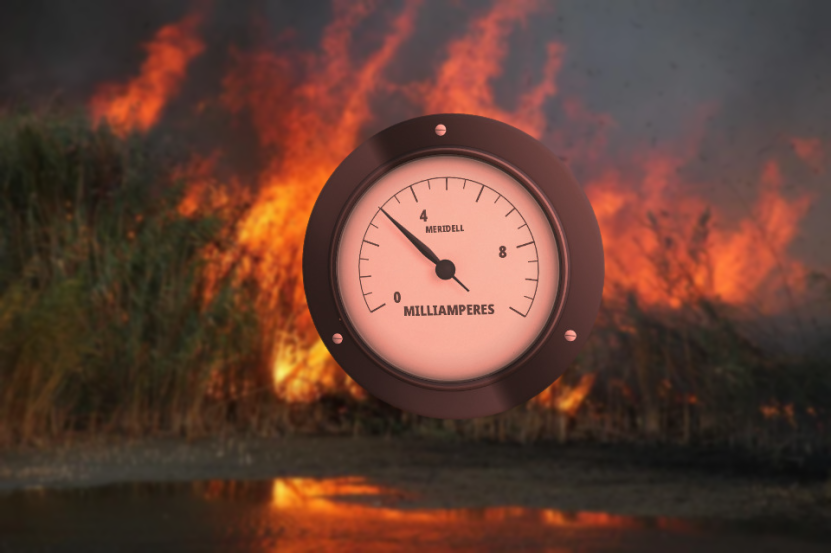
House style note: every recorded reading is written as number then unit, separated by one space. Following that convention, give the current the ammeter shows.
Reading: 3 mA
